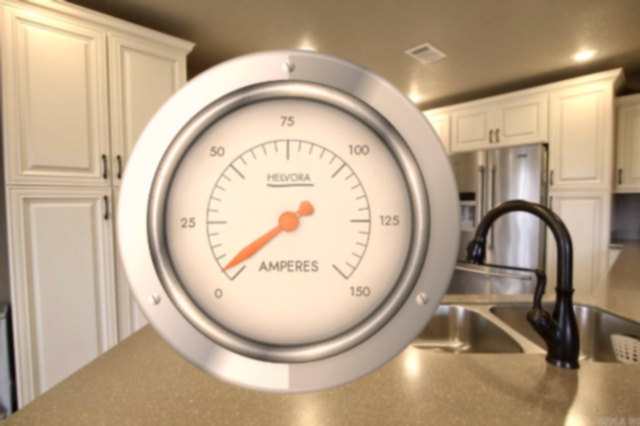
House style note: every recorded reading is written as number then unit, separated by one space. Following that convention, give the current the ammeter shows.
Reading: 5 A
